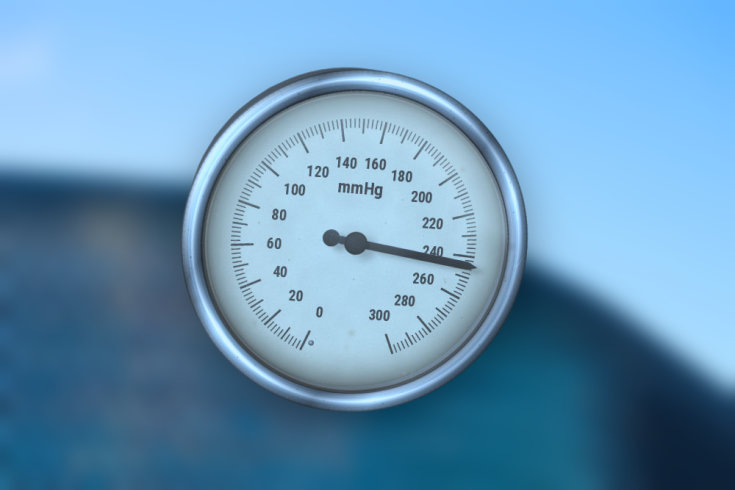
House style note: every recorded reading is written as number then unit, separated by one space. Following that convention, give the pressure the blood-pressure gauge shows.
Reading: 244 mmHg
